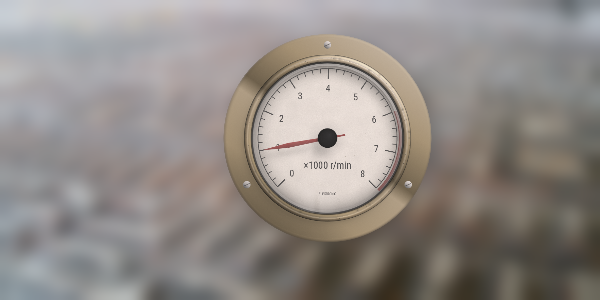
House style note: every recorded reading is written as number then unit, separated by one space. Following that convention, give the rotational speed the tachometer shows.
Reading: 1000 rpm
